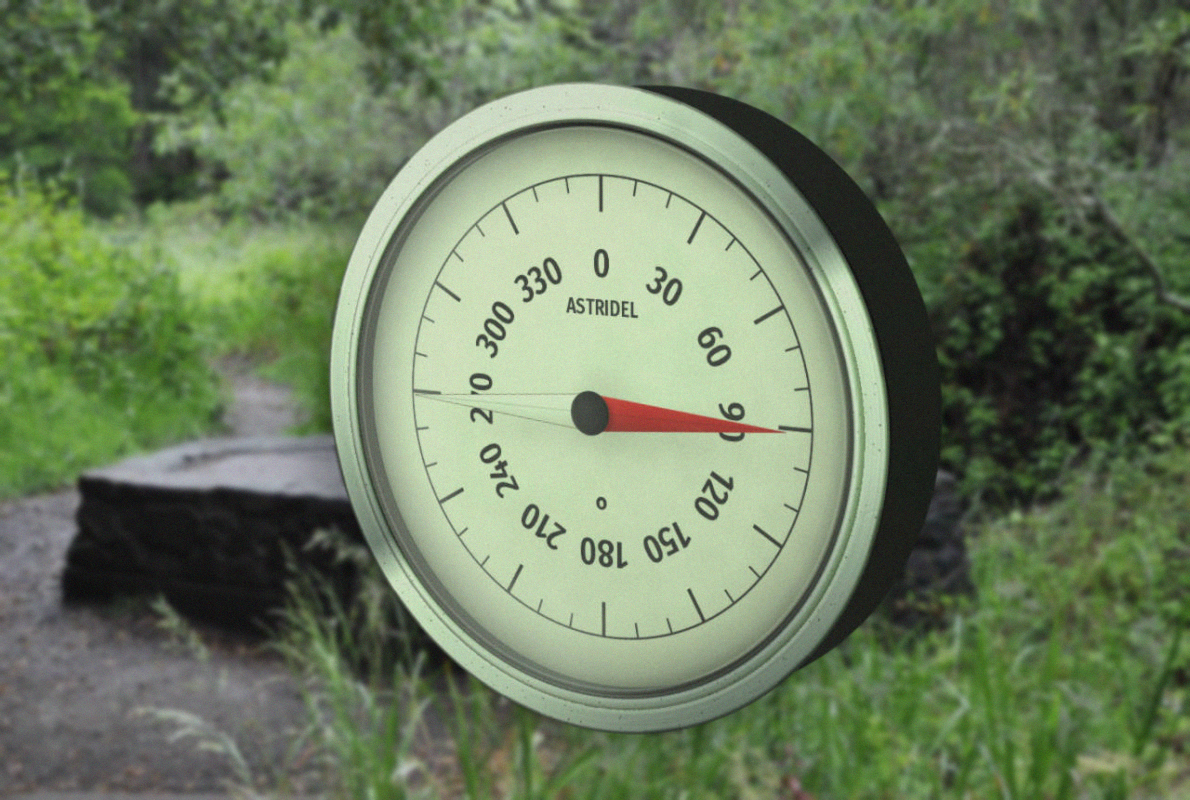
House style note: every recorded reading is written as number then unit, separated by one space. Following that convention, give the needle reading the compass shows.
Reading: 90 °
